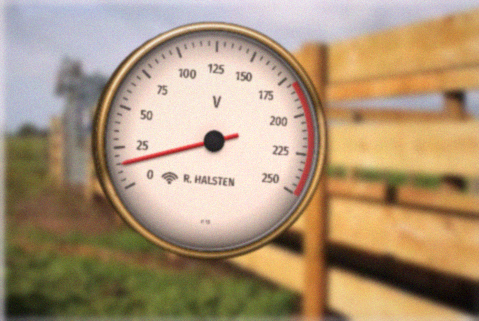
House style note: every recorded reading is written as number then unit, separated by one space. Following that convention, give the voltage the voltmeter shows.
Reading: 15 V
